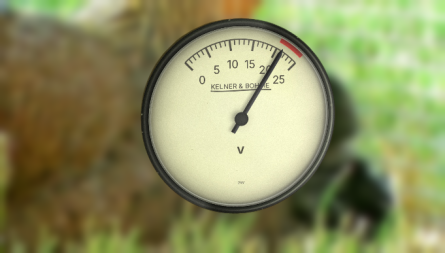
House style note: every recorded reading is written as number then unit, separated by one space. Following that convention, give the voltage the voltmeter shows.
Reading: 21 V
